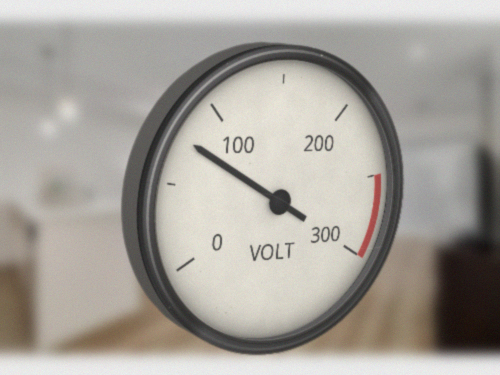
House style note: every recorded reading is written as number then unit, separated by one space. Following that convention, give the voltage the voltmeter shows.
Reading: 75 V
